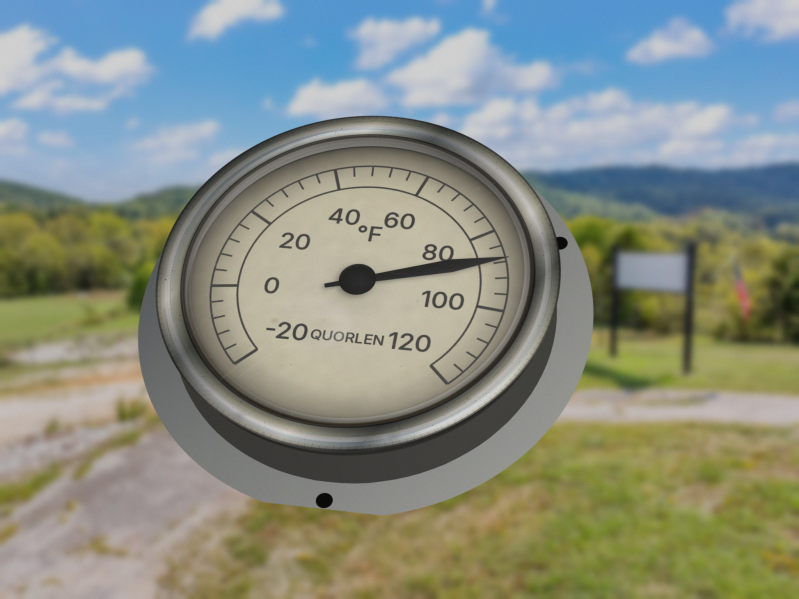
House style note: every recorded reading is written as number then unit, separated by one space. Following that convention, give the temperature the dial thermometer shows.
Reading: 88 °F
